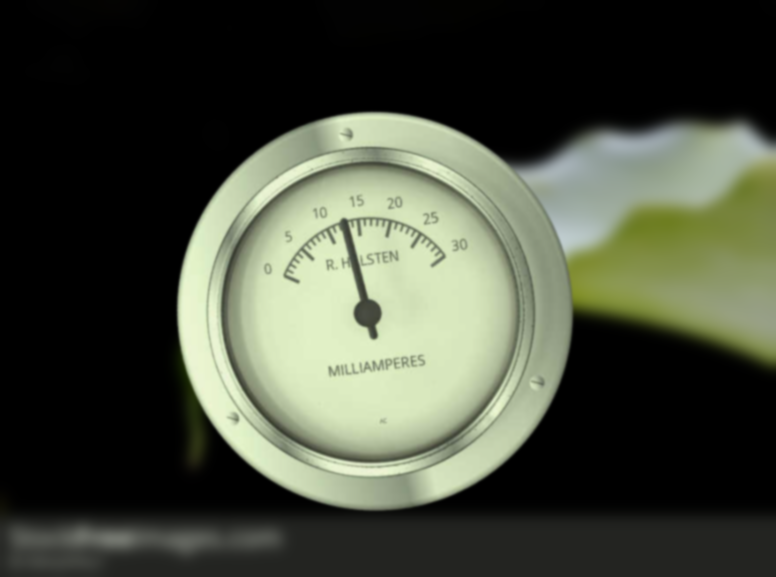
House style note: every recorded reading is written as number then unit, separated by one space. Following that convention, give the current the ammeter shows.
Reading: 13 mA
